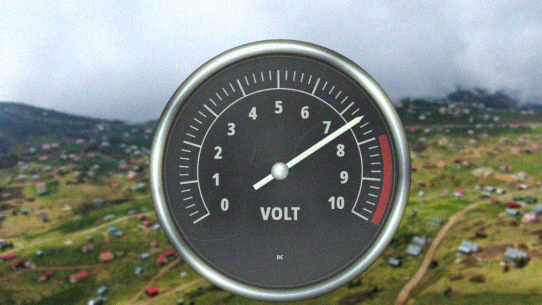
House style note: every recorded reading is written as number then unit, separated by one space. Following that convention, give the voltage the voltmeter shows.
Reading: 7.4 V
